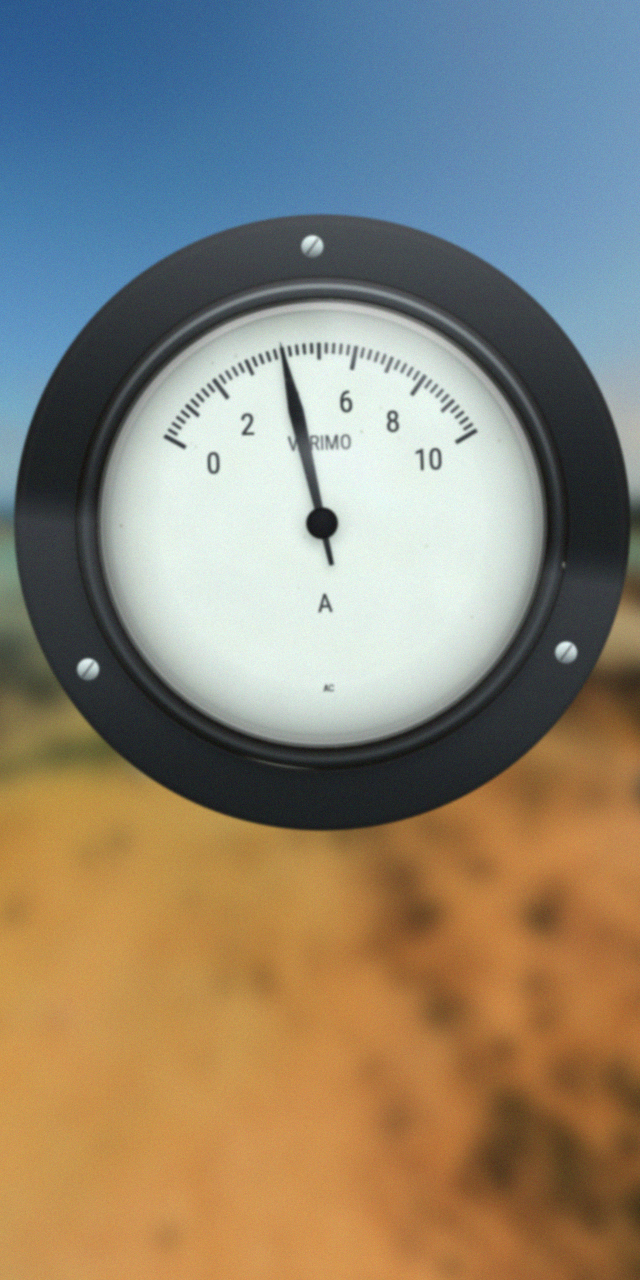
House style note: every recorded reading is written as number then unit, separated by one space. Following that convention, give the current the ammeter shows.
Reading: 4 A
